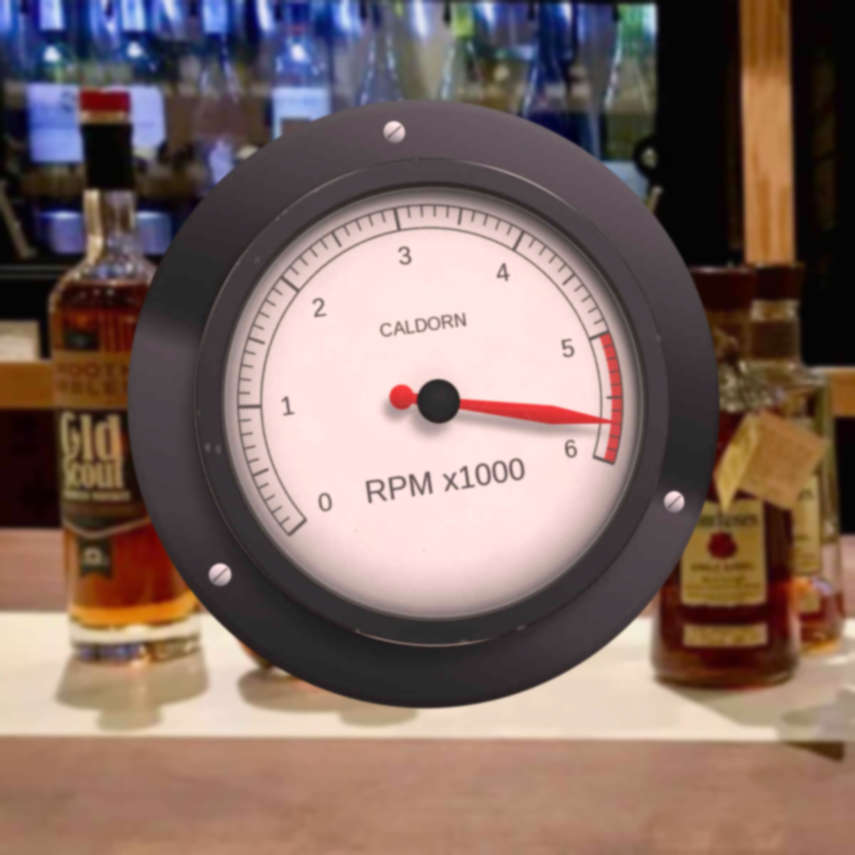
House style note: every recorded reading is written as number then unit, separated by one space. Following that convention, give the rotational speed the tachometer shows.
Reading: 5700 rpm
